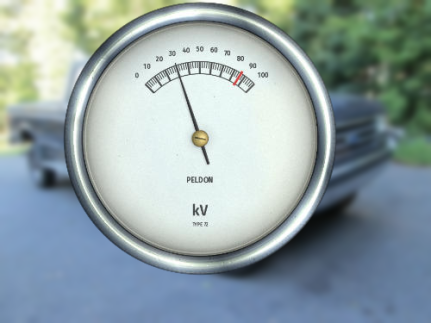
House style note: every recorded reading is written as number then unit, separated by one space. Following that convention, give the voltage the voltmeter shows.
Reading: 30 kV
